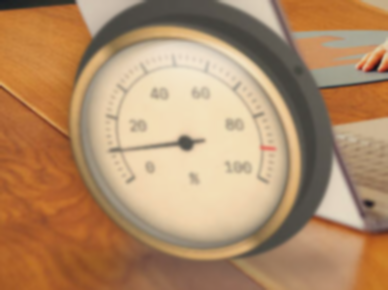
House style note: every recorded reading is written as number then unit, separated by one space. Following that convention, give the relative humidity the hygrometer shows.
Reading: 10 %
